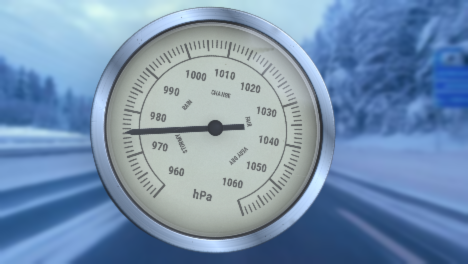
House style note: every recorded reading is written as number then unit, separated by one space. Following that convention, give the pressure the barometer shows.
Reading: 975 hPa
